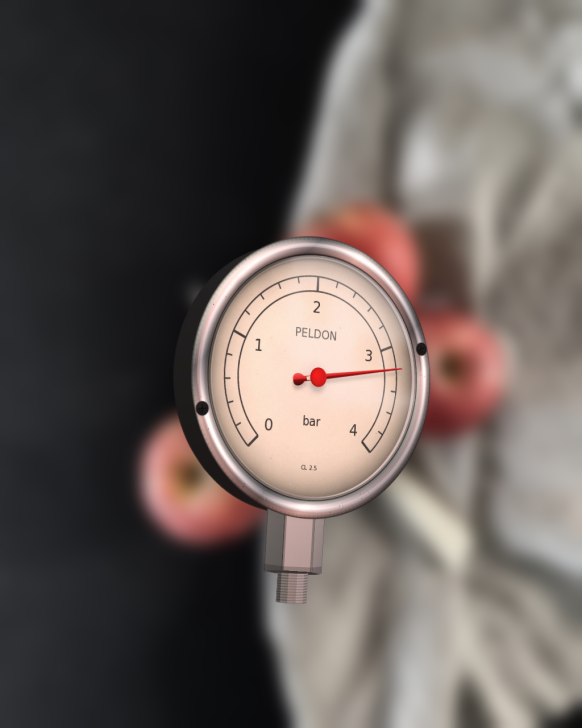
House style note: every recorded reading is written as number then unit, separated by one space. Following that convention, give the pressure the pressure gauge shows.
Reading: 3.2 bar
